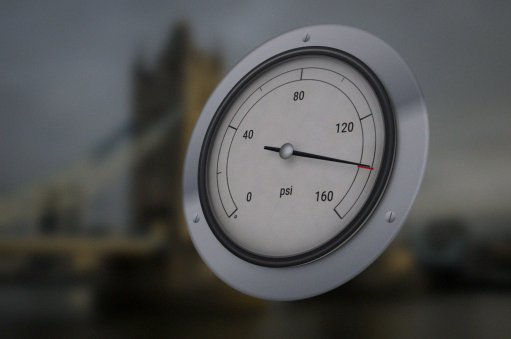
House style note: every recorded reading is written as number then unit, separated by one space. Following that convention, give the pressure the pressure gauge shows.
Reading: 140 psi
